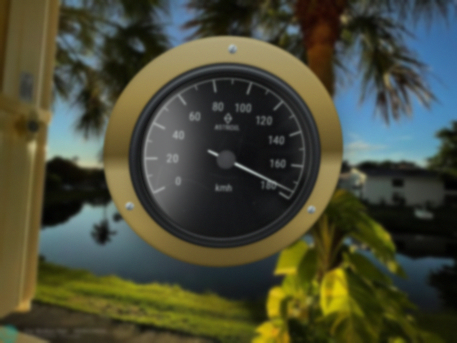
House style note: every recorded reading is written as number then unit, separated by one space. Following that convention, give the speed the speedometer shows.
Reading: 175 km/h
